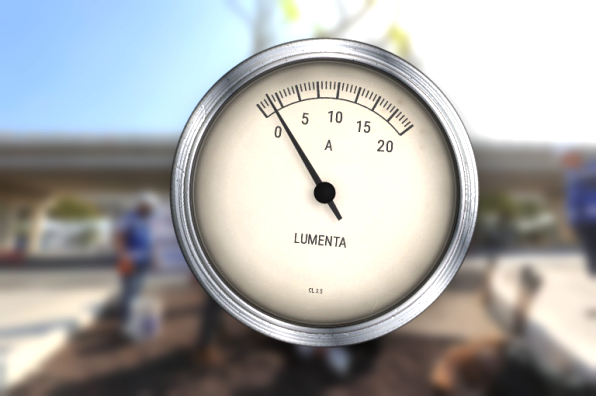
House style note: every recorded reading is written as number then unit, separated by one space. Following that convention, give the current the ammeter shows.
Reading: 1.5 A
